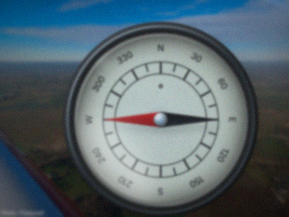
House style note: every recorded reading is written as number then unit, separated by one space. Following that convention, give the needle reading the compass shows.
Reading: 270 °
